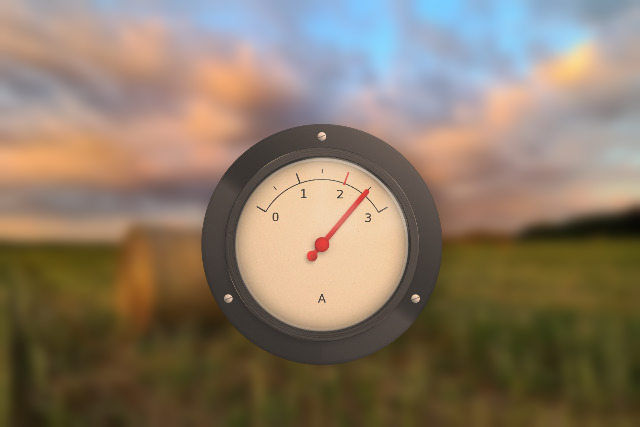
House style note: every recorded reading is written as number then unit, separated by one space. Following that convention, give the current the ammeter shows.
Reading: 2.5 A
